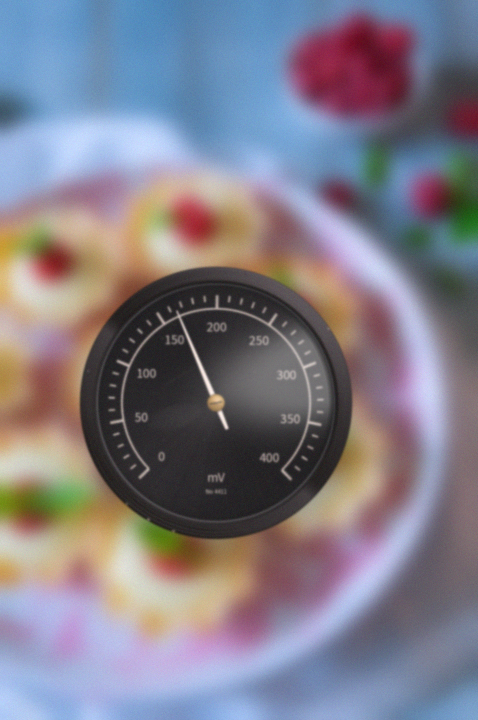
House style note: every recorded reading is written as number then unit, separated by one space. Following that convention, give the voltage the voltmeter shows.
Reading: 165 mV
